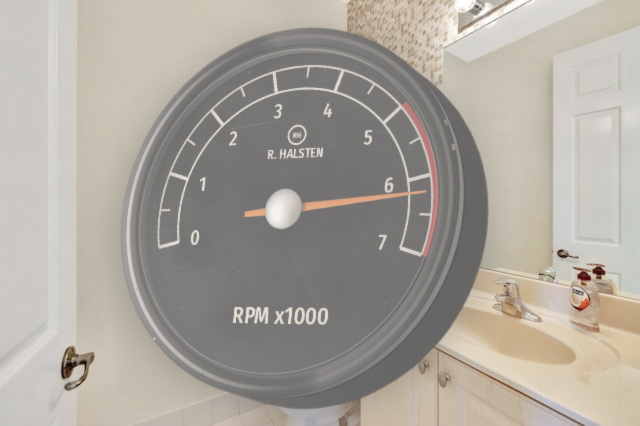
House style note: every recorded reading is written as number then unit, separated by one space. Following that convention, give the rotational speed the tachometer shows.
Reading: 6250 rpm
